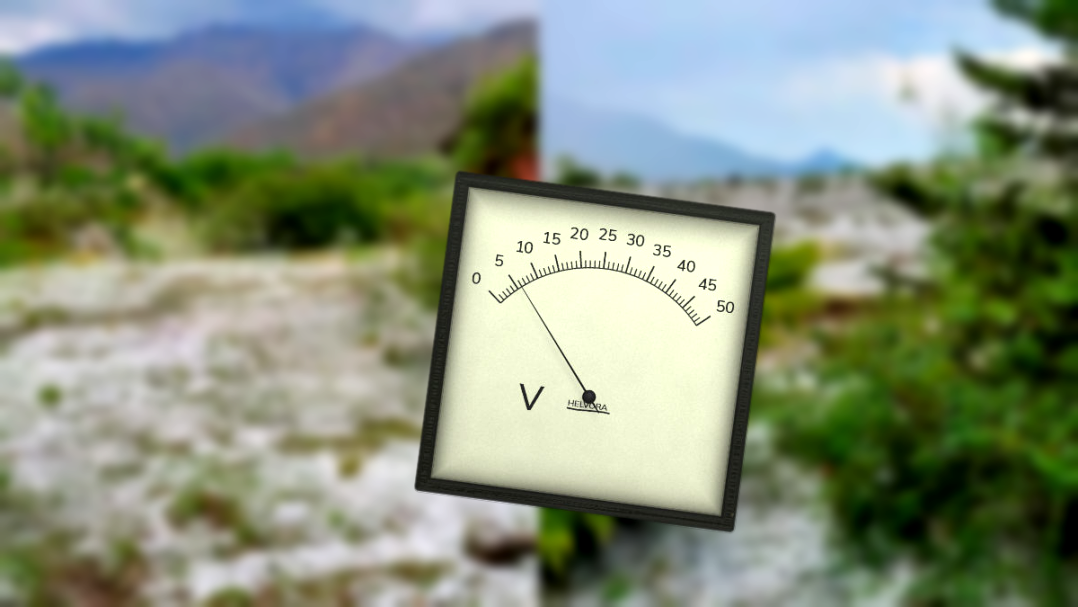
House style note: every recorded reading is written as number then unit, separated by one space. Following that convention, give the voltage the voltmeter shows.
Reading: 6 V
